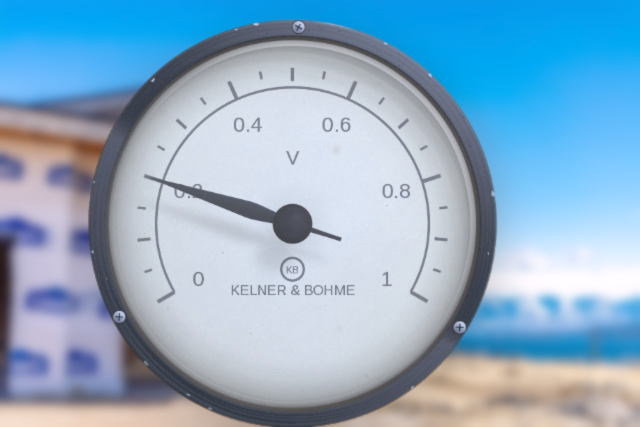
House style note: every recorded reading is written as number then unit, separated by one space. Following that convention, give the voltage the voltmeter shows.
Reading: 0.2 V
